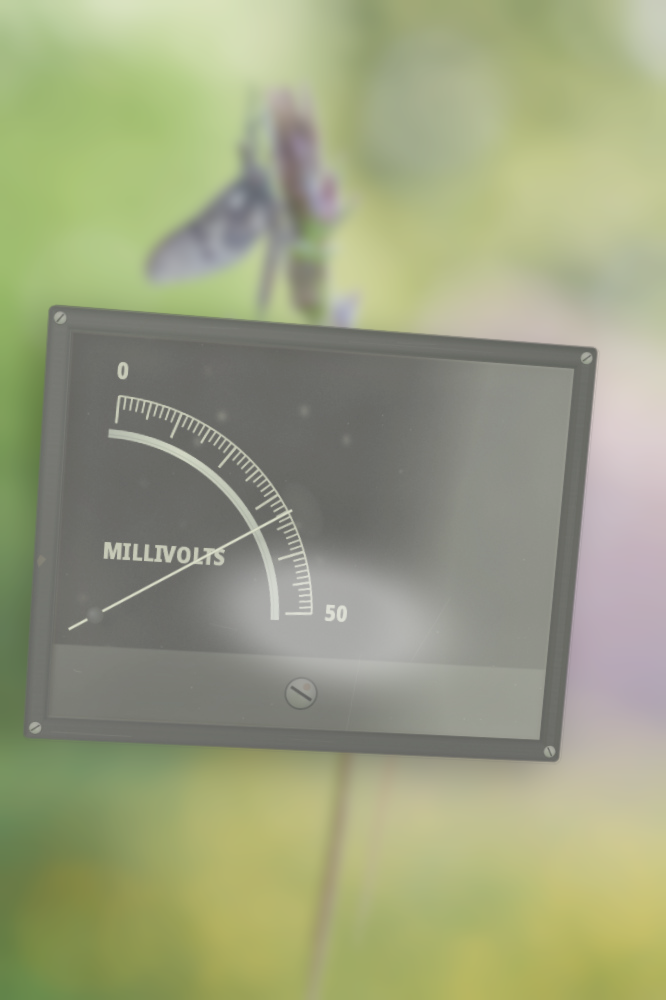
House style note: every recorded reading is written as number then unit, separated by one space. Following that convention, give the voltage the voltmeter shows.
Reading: 33 mV
